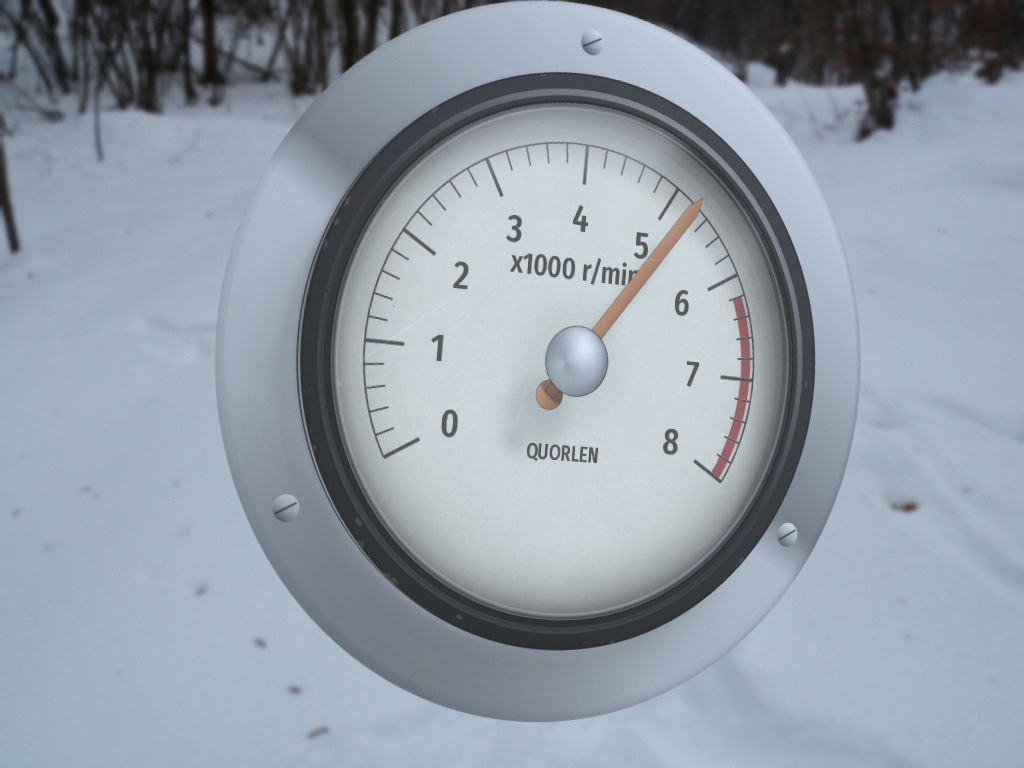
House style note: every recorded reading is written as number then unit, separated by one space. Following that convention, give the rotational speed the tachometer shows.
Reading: 5200 rpm
